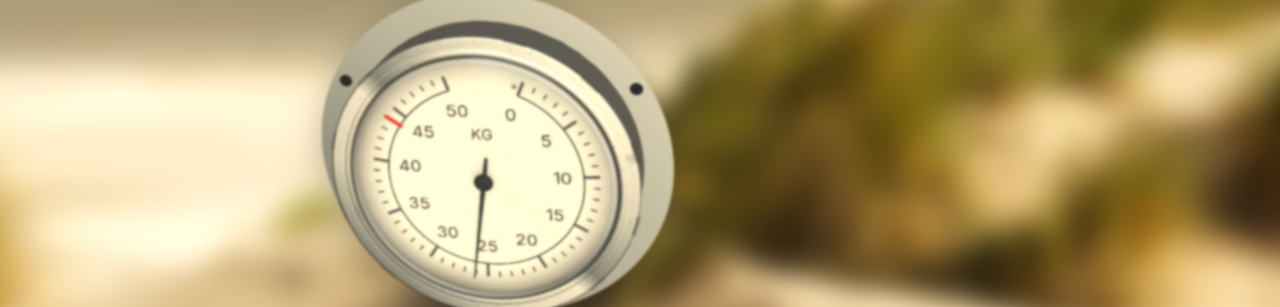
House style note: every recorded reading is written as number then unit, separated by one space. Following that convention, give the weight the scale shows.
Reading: 26 kg
